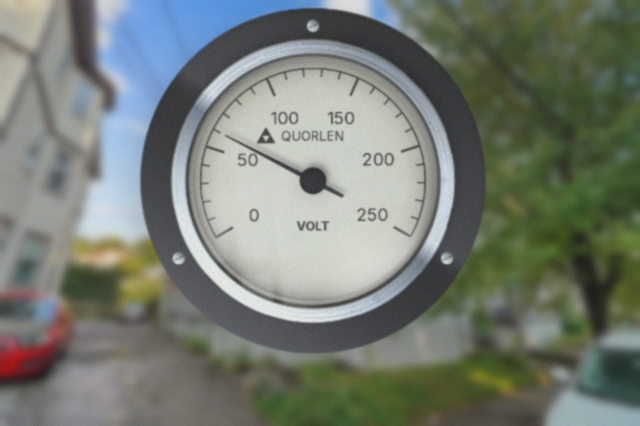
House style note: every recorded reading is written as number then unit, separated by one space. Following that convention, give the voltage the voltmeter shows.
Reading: 60 V
